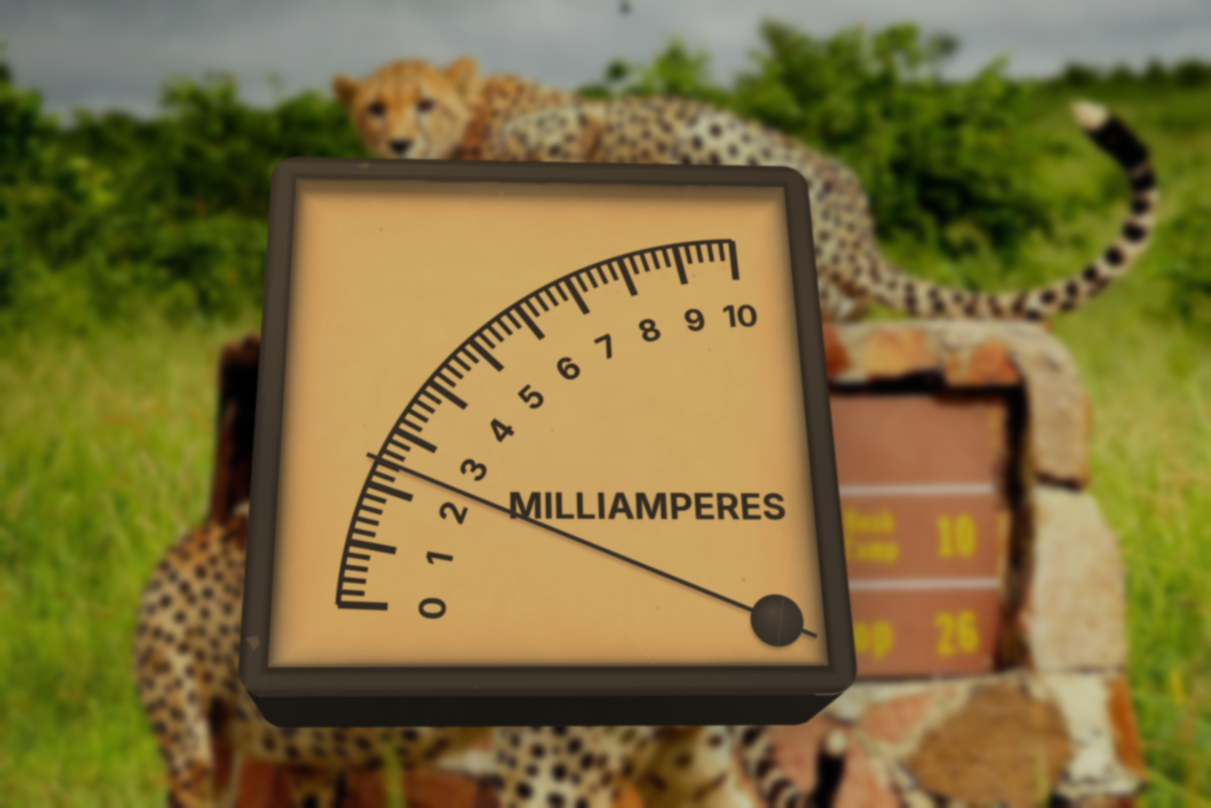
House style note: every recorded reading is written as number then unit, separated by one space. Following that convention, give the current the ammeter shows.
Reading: 2.4 mA
